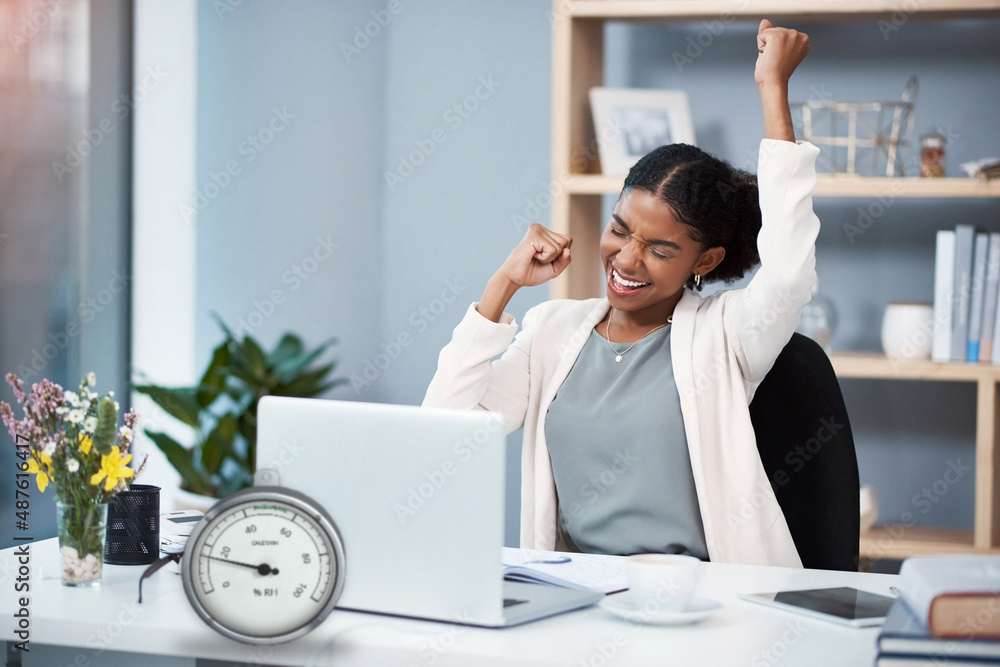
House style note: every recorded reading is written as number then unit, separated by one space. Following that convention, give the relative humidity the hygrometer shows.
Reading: 16 %
